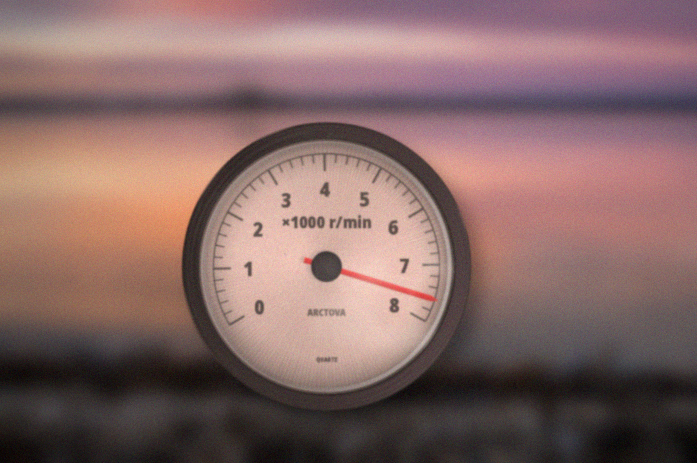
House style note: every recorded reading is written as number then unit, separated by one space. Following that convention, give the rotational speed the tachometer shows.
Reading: 7600 rpm
